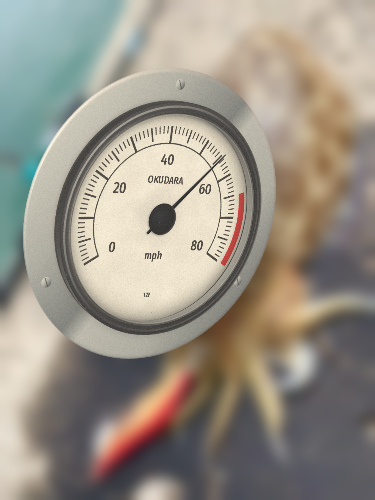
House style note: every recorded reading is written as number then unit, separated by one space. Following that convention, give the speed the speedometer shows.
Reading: 55 mph
